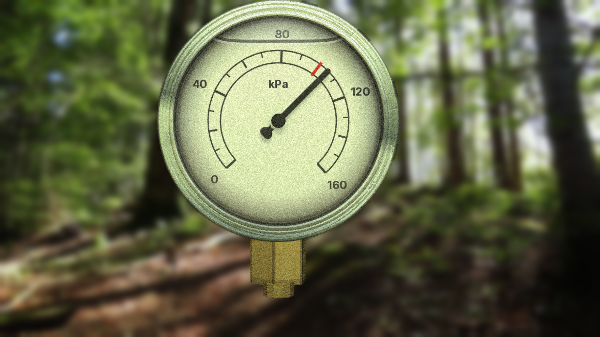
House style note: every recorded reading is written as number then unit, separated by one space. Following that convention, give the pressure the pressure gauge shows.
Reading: 105 kPa
